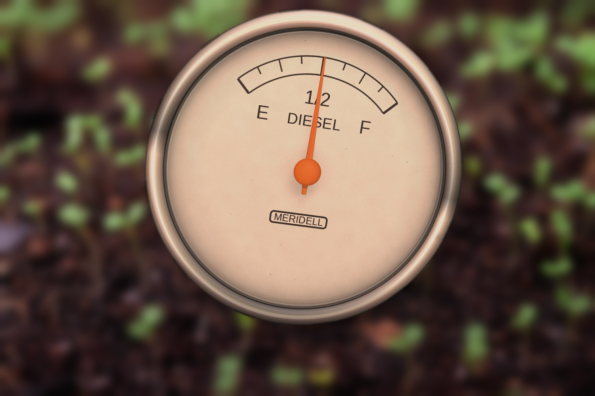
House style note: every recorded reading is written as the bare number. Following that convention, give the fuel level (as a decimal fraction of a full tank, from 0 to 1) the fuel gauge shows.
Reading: 0.5
